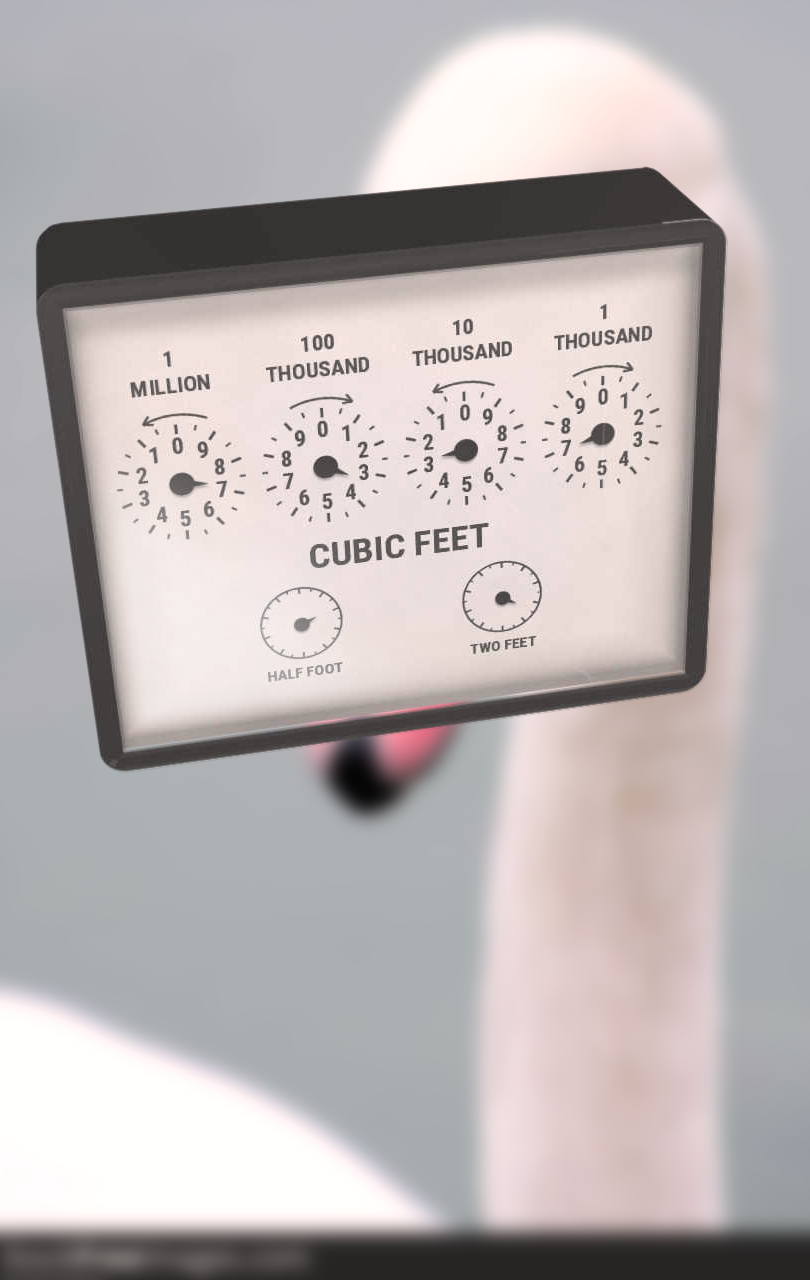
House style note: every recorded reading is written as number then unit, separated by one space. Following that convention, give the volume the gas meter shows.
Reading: 732700 ft³
